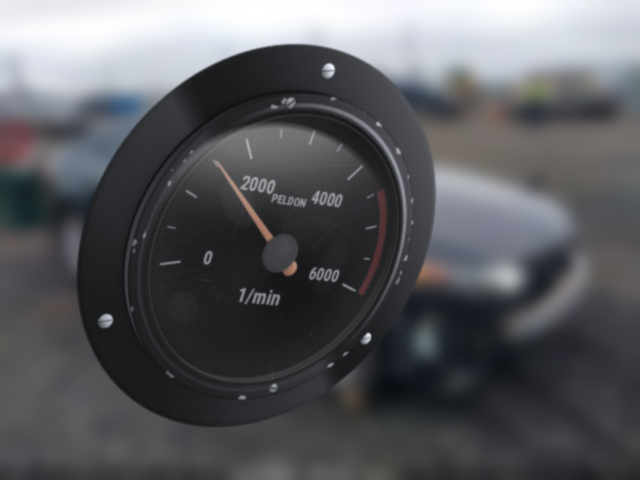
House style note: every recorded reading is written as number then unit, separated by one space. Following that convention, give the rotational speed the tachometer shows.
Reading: 1500 rpm
